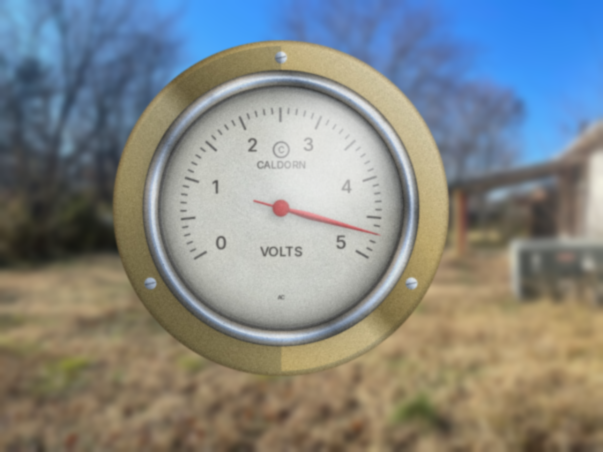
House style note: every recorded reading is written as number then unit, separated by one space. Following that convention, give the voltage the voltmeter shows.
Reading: 4.7 V
